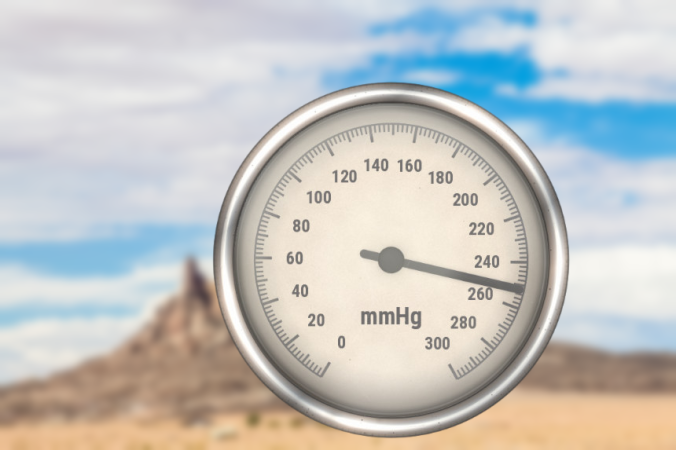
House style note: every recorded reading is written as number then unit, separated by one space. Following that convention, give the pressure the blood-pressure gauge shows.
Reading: 252 mmHg
